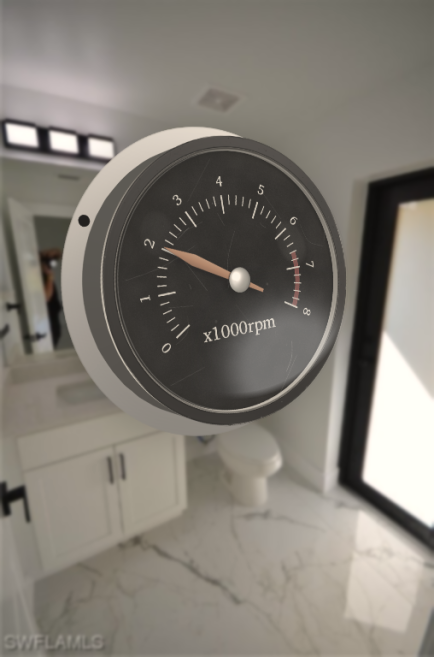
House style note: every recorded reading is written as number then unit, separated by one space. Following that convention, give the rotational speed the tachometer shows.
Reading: 2000 rpm
